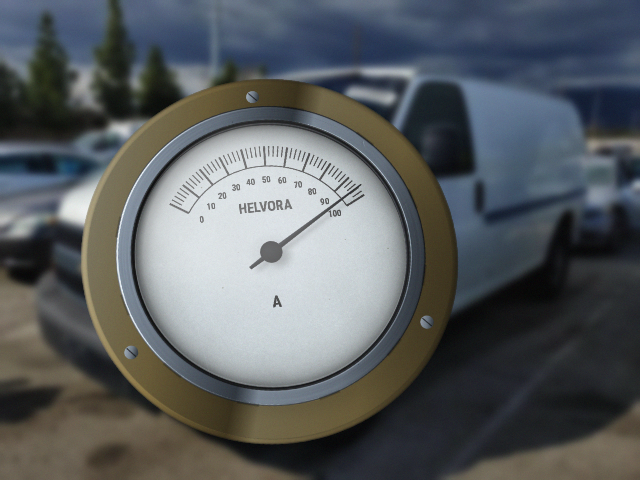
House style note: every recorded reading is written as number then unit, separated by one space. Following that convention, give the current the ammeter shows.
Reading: 96 A
